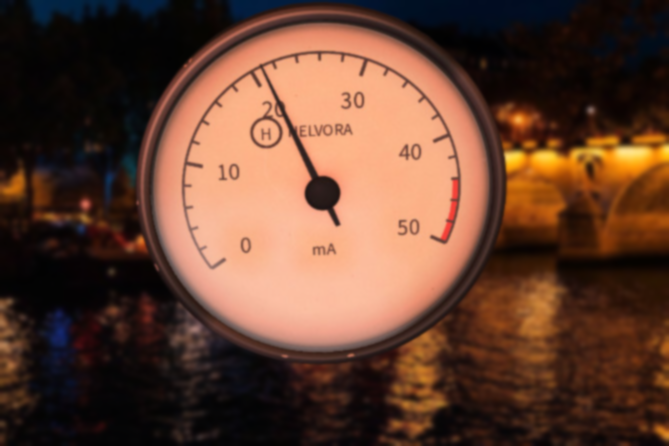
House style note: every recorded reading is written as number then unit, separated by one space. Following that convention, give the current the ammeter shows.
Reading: 21 mA
